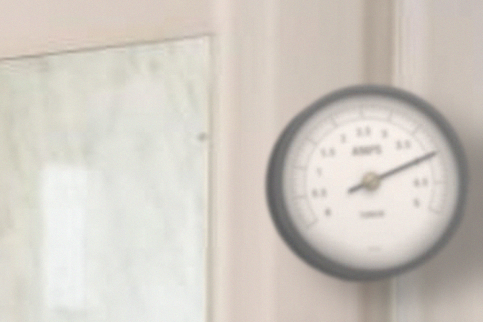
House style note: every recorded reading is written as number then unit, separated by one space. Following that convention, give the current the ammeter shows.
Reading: 4 A
